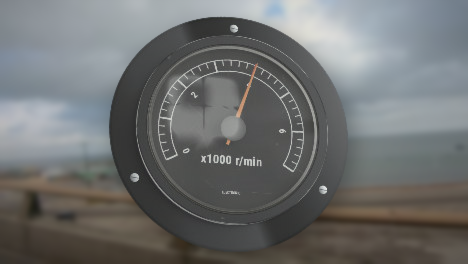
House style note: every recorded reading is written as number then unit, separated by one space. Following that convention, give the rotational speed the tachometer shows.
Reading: 4000 rpm
